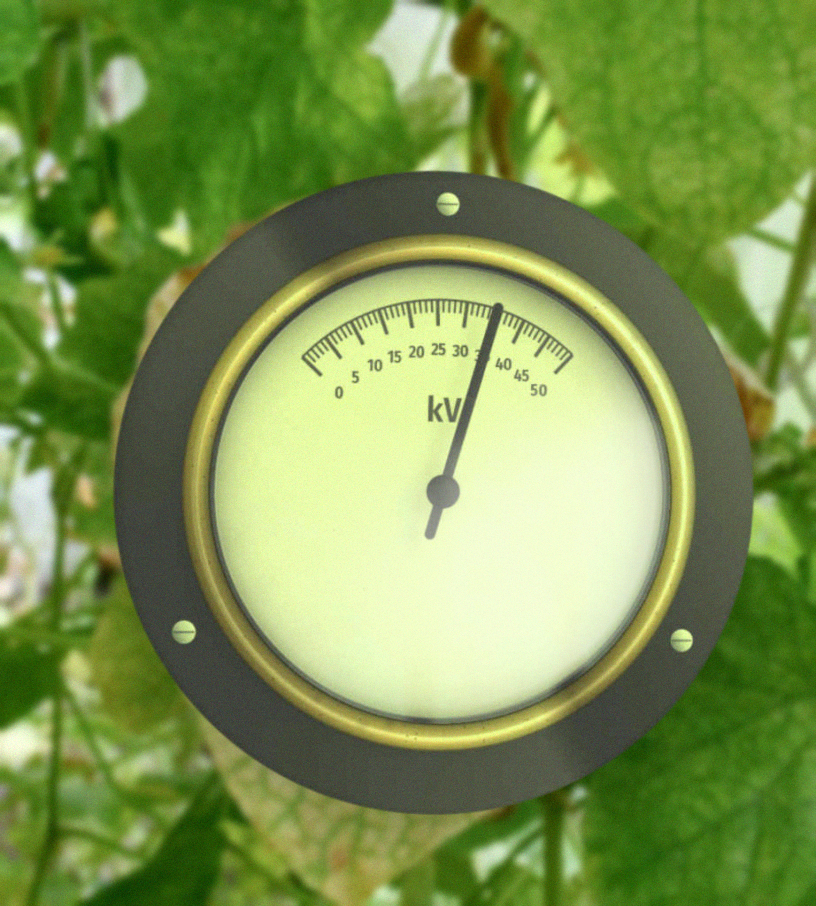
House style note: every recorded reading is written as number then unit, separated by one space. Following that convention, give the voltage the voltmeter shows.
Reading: 35 kV
